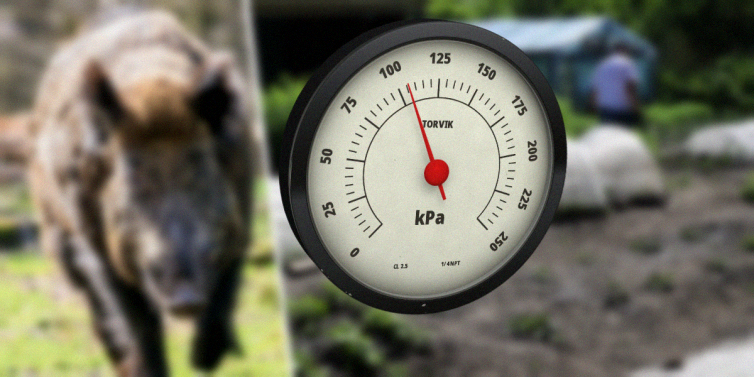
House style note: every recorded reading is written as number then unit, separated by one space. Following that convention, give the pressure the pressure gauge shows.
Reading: 105 kPa
